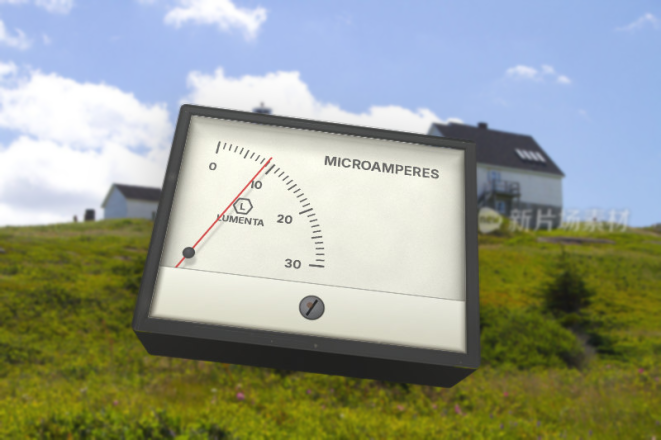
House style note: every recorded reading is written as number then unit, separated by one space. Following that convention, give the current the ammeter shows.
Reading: 9 µA
